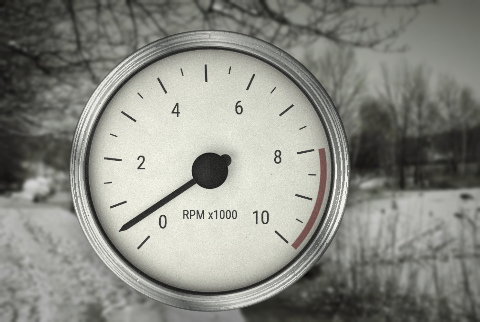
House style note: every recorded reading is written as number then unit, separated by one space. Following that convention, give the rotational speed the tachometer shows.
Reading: 500 rpm
